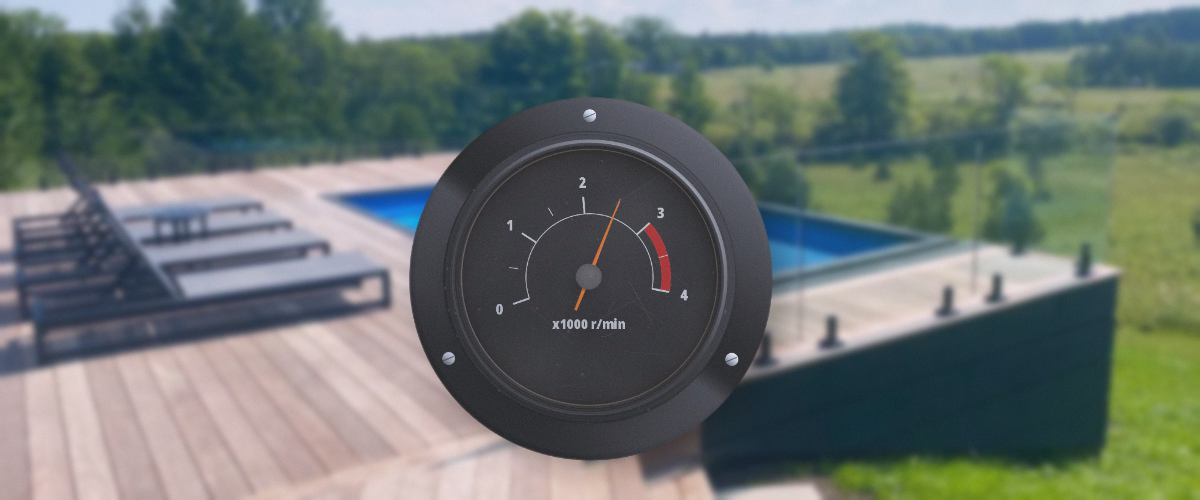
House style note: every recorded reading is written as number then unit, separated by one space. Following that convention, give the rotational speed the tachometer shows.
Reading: 2500 rpm
